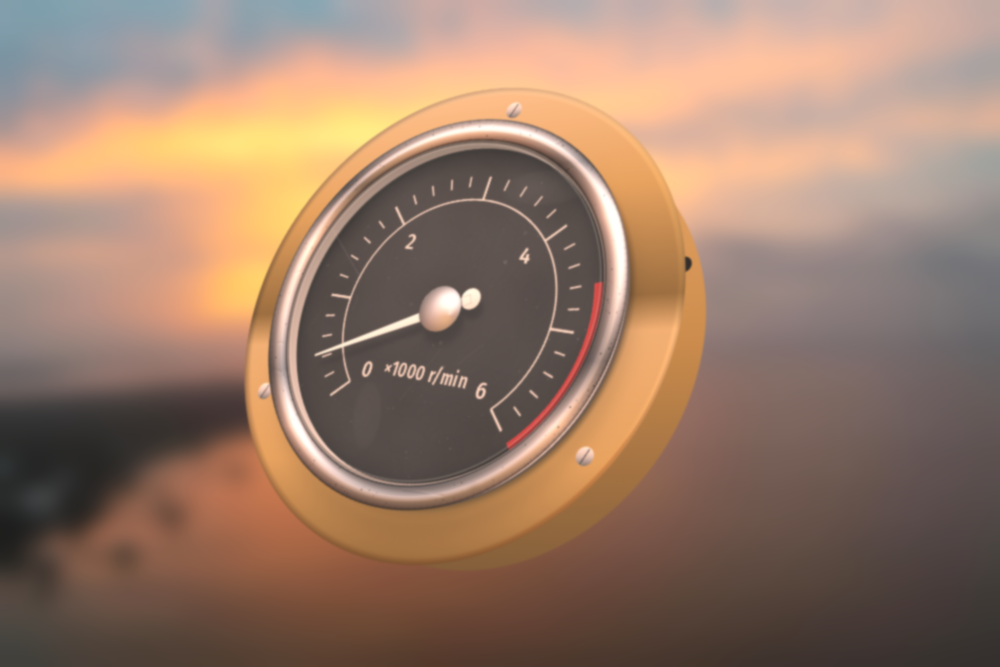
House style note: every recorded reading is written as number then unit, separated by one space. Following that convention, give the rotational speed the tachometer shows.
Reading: 400 rpm
